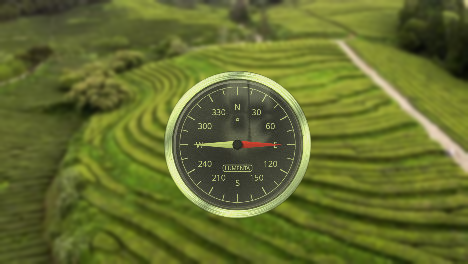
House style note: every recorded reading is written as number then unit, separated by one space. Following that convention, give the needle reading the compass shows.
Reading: 90 °
